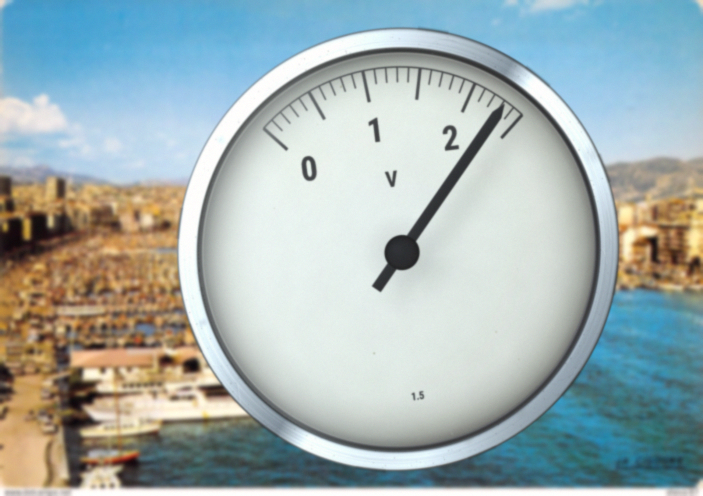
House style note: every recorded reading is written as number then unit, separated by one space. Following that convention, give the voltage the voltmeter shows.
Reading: 2.3 V
